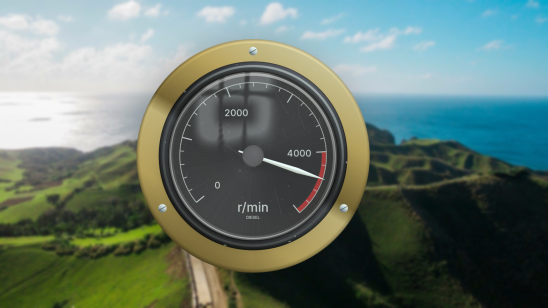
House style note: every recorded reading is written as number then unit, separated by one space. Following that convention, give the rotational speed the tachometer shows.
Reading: 4400 rpm
